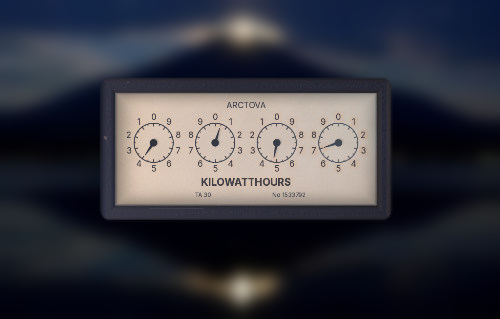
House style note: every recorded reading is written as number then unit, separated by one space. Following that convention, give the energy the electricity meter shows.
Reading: 4047 kWh
